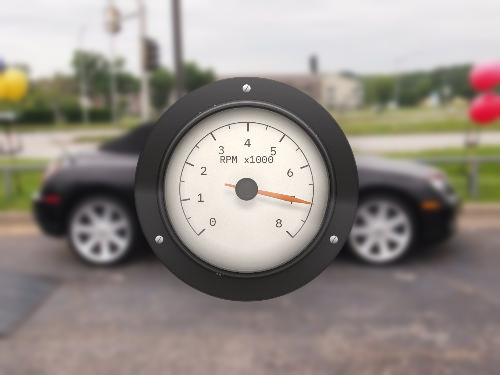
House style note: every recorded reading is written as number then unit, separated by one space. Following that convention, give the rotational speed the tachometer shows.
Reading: 7000 rpm
